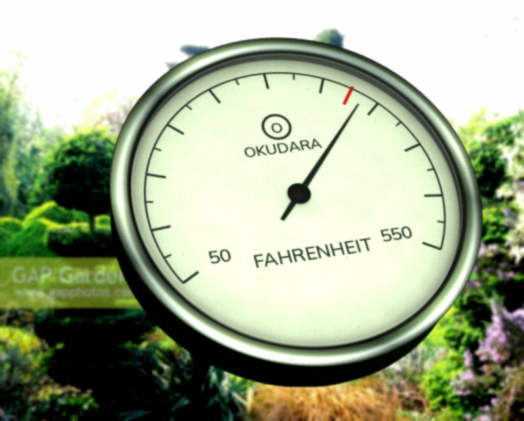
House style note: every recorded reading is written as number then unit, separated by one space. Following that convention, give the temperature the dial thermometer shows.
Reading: 387.5 °F
